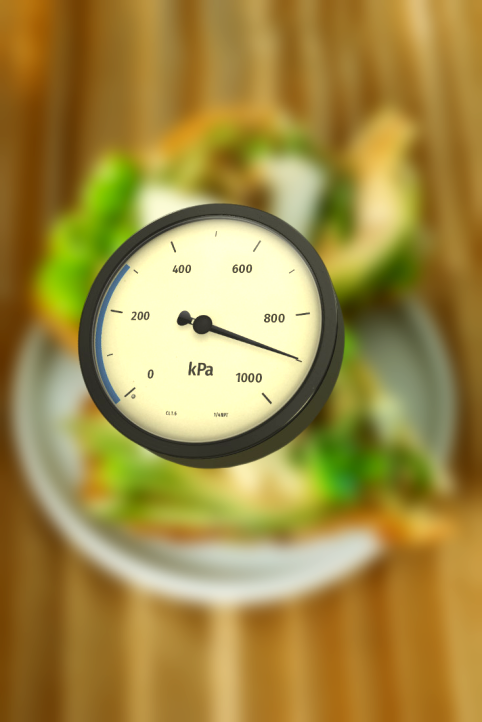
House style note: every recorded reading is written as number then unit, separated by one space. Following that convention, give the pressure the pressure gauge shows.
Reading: 900 kPa
